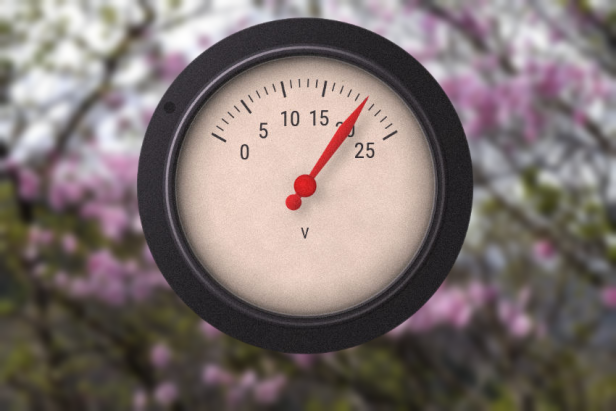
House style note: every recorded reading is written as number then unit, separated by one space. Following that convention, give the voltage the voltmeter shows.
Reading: 20 V
